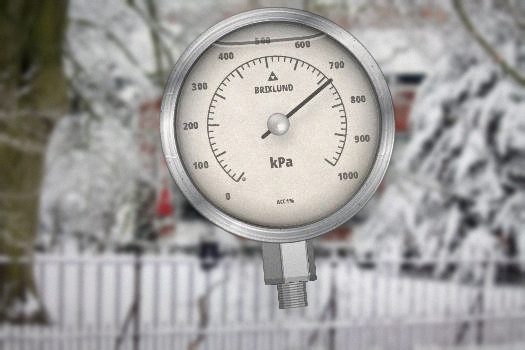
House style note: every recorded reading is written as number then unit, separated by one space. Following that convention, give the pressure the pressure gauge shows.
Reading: 720 kPa
